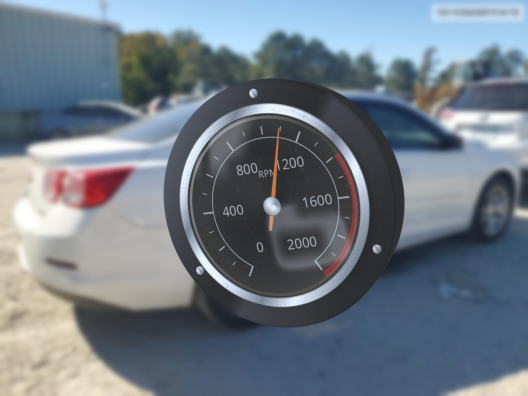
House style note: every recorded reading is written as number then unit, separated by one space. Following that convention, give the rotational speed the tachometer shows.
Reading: 1100 rpm
